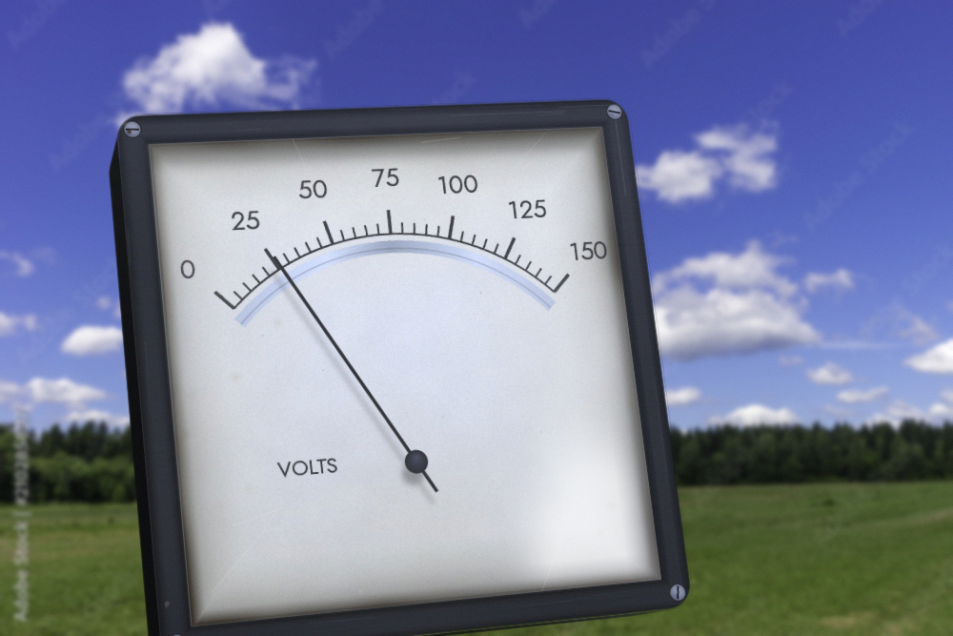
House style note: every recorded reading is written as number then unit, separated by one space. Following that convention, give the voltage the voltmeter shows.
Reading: 25 V
